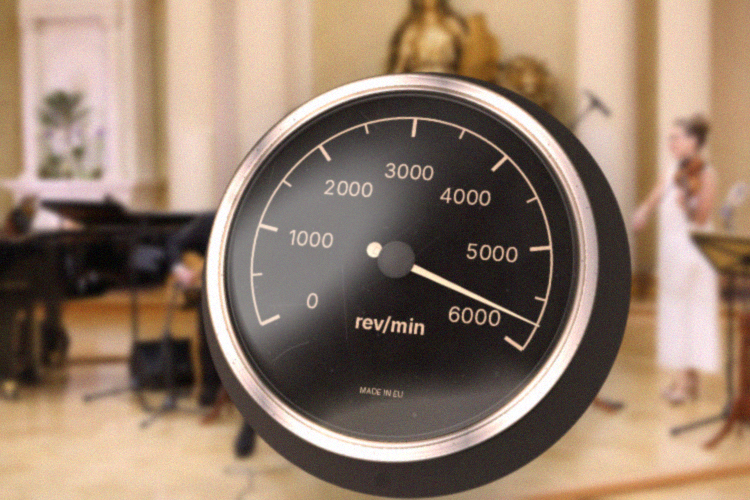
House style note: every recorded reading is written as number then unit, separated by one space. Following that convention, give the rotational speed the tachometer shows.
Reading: 5750 rpm
